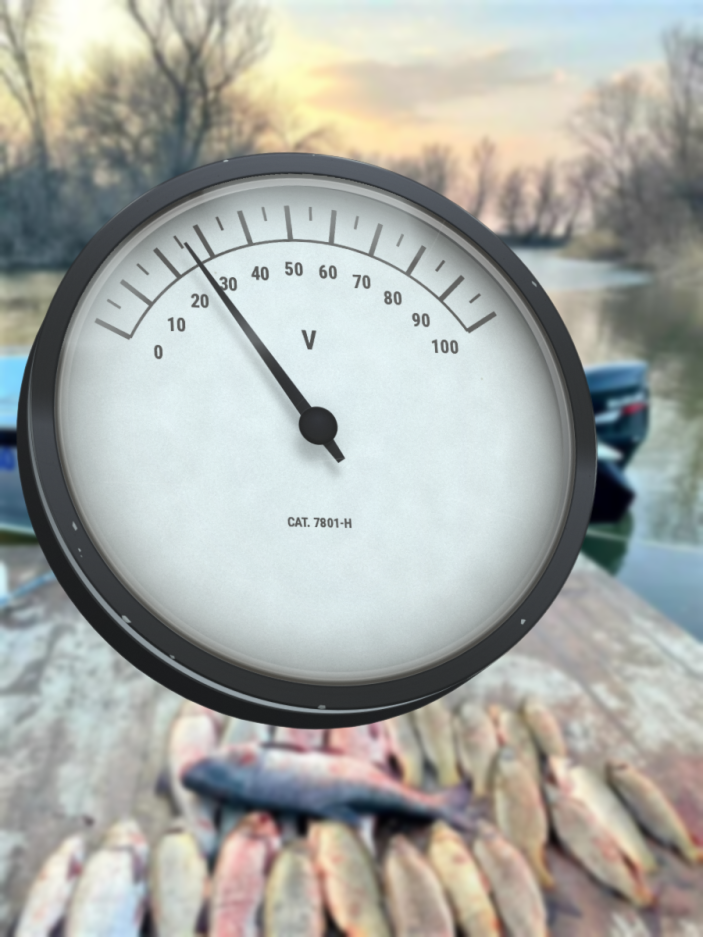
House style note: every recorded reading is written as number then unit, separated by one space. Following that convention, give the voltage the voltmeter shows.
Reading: 25 V
